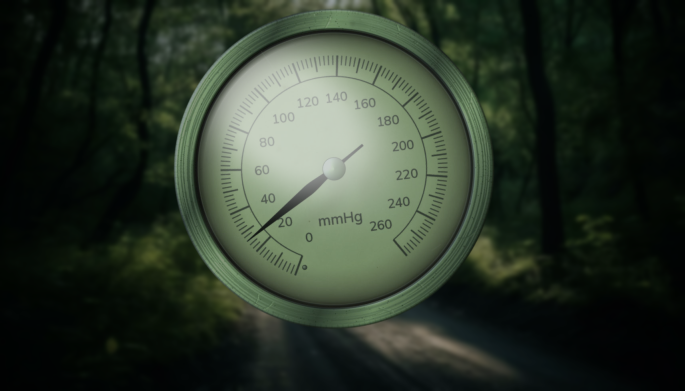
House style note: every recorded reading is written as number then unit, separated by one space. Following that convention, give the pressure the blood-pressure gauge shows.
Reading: 26 mmHg
